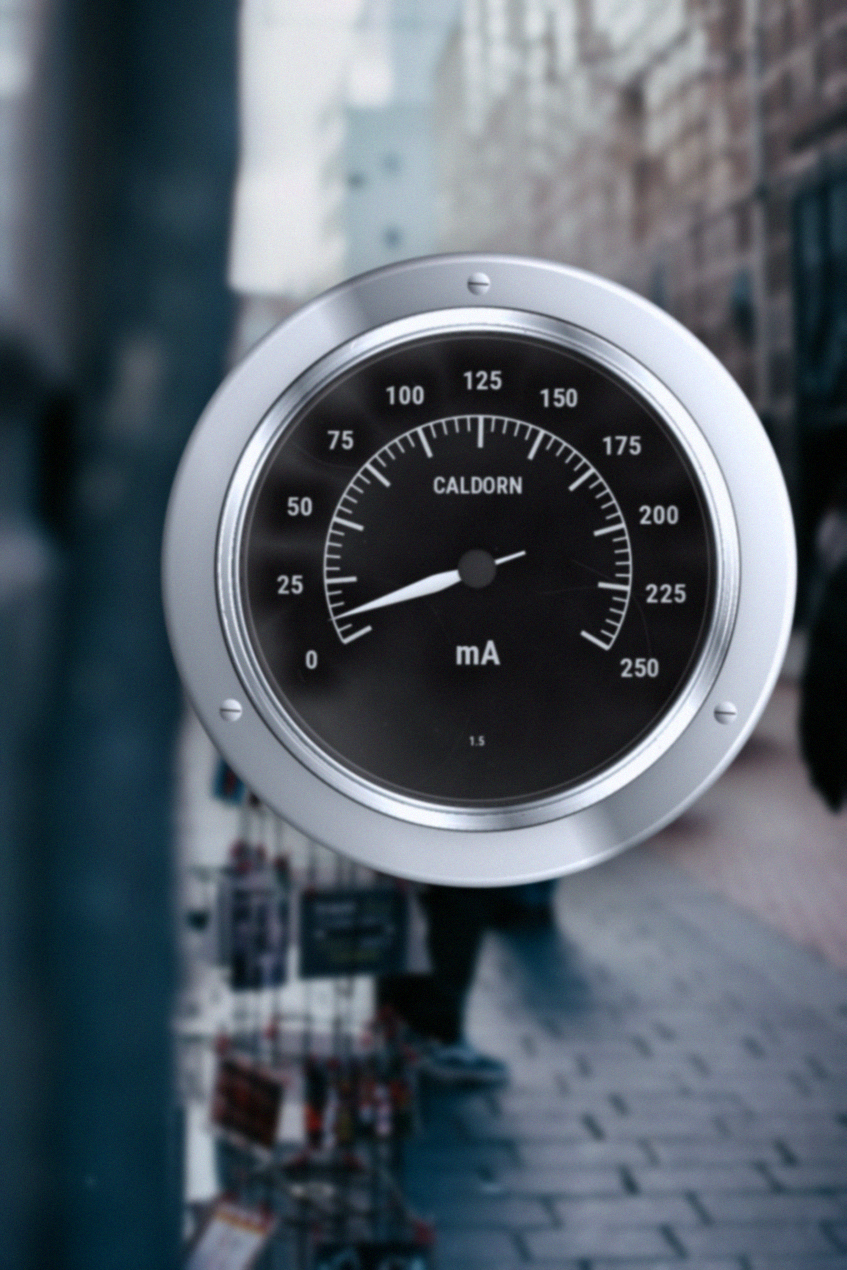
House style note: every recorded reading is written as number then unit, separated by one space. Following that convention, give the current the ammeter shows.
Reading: 10 mA
